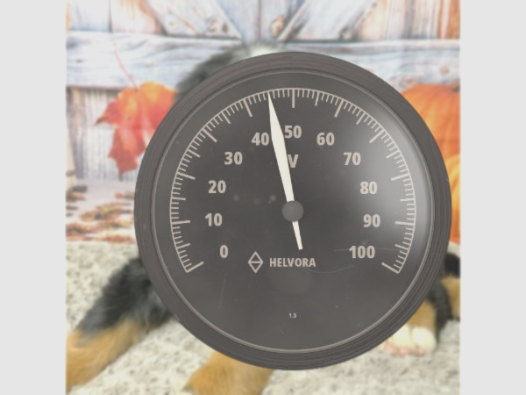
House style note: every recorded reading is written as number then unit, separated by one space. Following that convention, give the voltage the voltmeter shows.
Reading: 45 V
